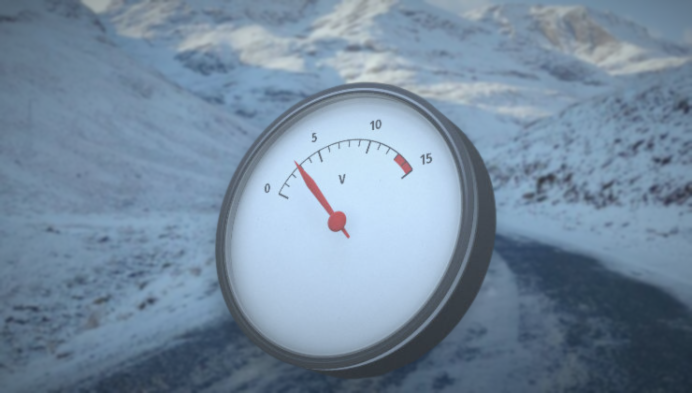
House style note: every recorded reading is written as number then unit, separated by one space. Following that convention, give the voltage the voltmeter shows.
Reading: 3 V
